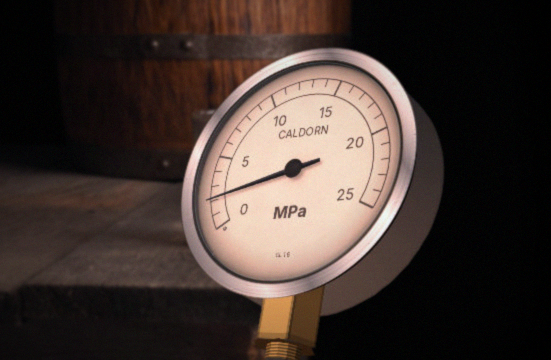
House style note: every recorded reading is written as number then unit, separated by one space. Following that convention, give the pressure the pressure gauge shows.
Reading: 2 MPa
